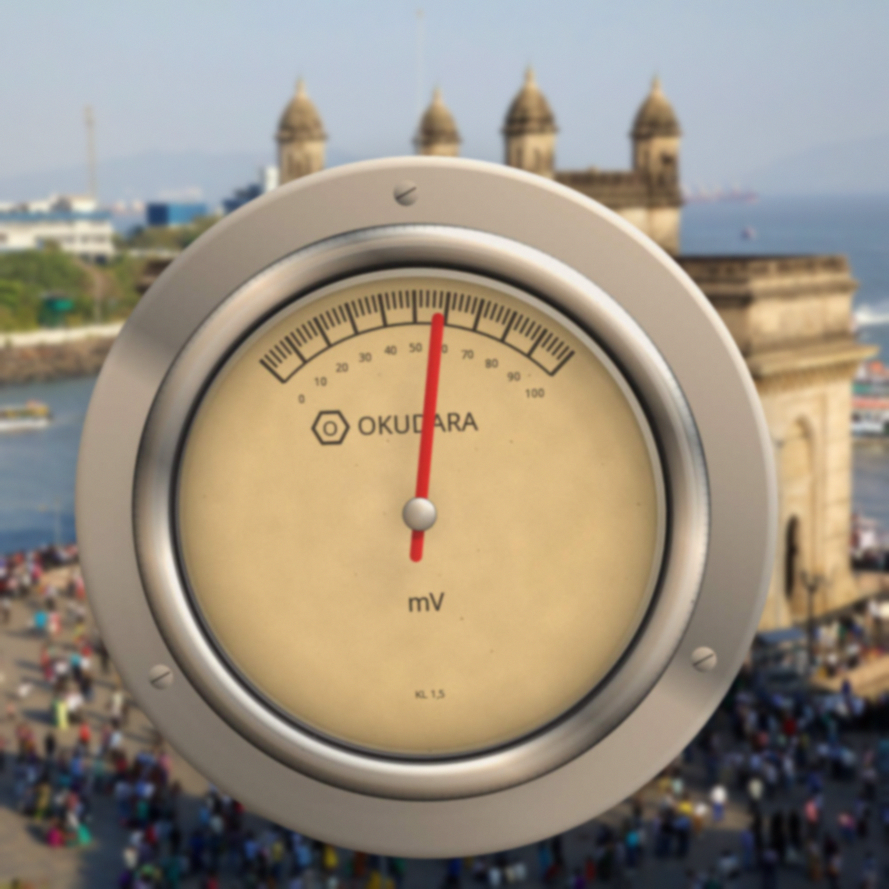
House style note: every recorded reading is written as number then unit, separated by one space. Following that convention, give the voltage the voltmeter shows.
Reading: 58 mV
